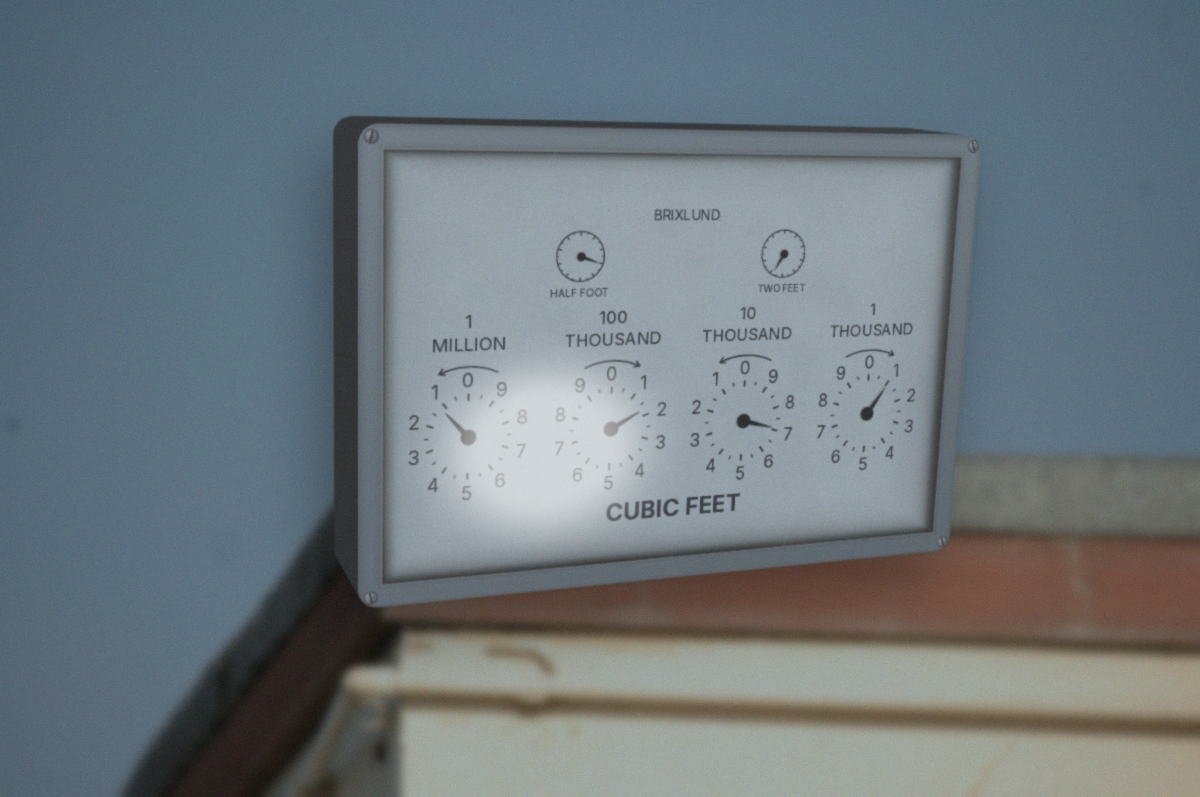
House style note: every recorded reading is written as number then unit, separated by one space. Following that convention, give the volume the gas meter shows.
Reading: 117100 ft³
